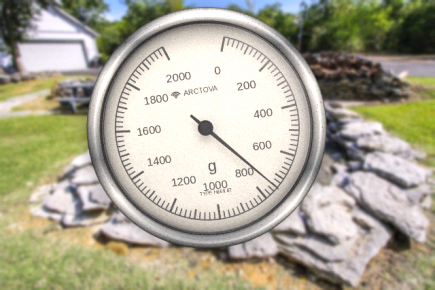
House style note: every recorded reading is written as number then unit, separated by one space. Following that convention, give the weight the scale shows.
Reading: 740 g
